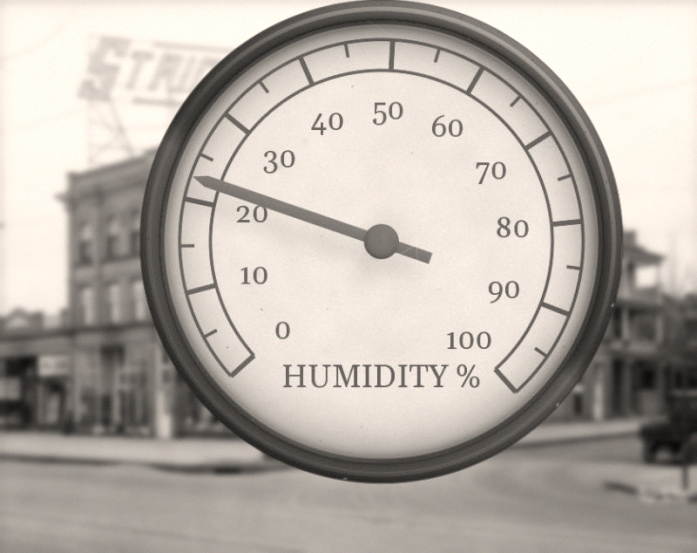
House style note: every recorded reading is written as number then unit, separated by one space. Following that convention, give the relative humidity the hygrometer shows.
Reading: 22.5 %
